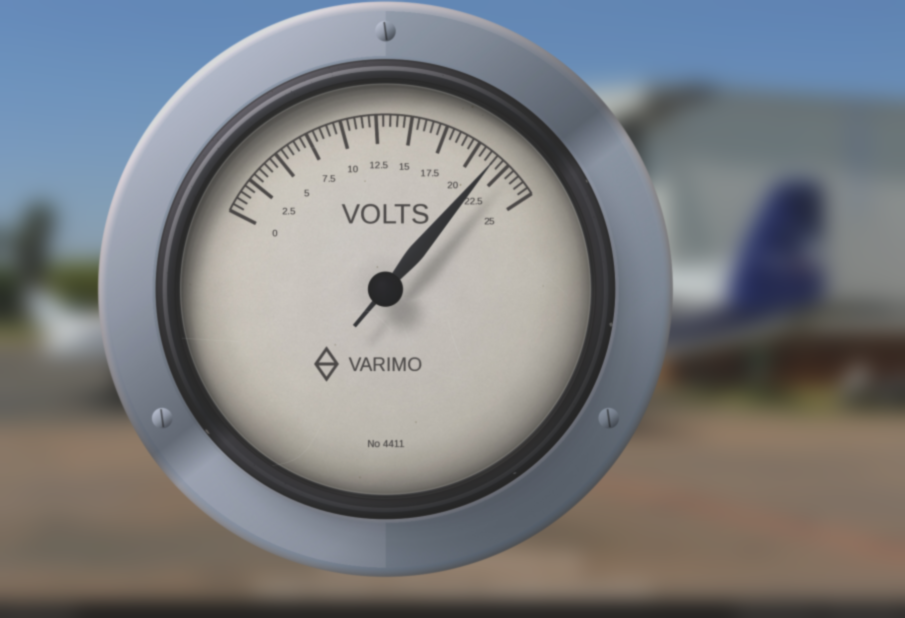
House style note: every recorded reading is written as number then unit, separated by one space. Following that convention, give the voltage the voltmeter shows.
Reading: 21.5 V
